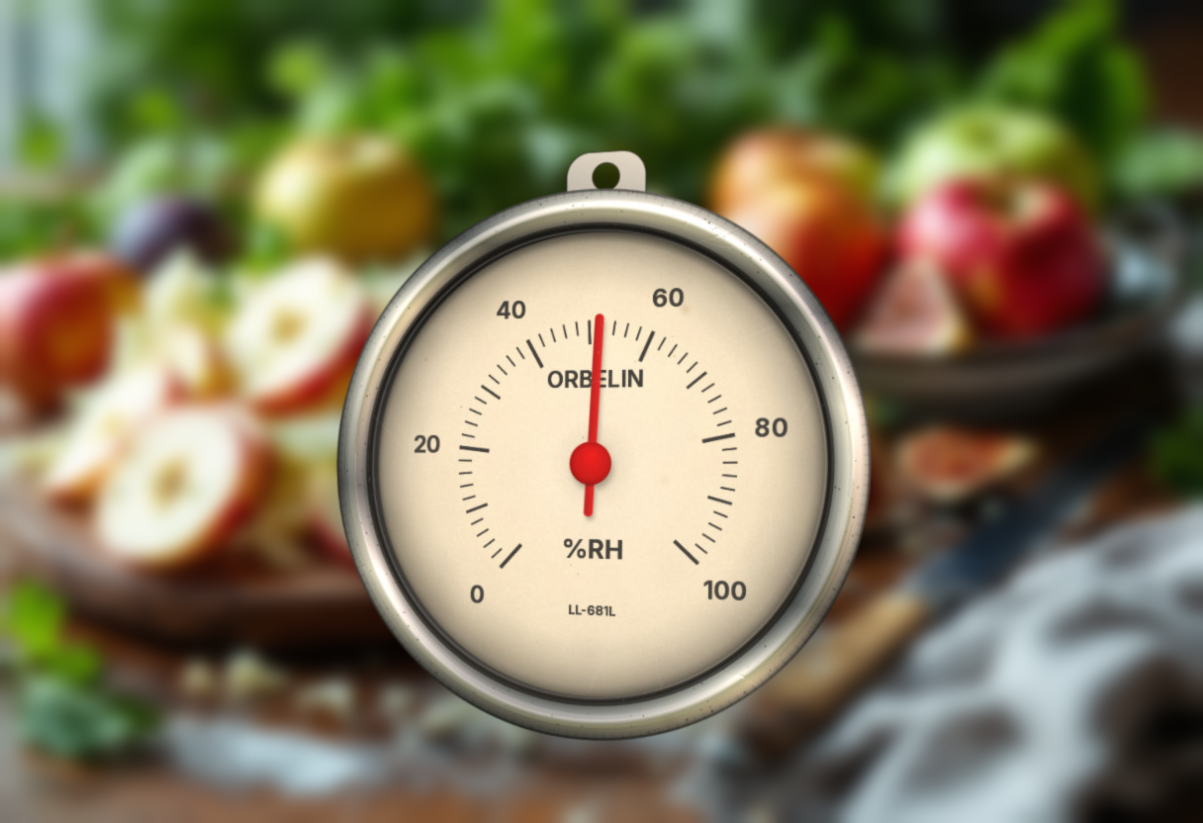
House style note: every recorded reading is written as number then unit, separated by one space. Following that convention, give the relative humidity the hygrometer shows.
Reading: 52 %
